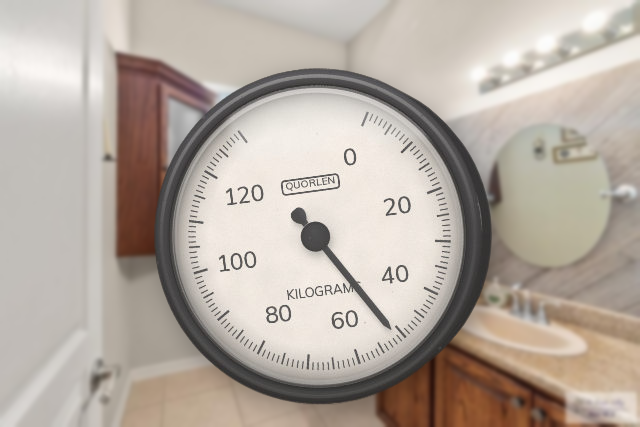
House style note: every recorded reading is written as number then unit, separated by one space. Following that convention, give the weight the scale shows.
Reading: 51 kg
